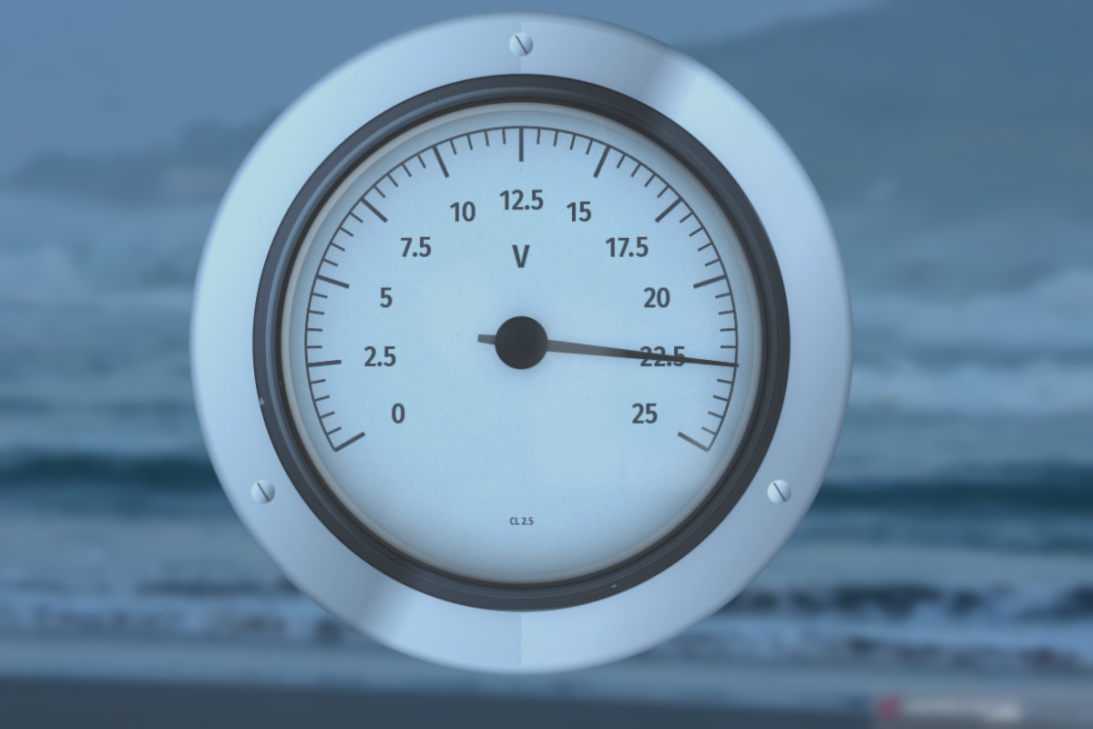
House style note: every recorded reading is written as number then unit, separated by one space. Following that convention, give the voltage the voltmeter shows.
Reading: 22.5 V
